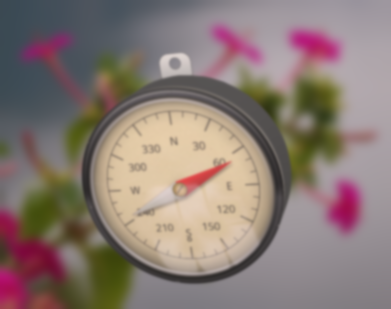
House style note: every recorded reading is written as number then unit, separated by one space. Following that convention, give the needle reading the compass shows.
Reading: 65 °
